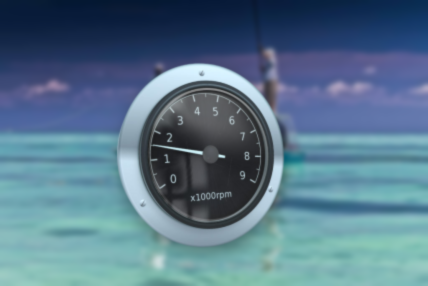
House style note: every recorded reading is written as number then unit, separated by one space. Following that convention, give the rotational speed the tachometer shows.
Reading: 1500 rpm
